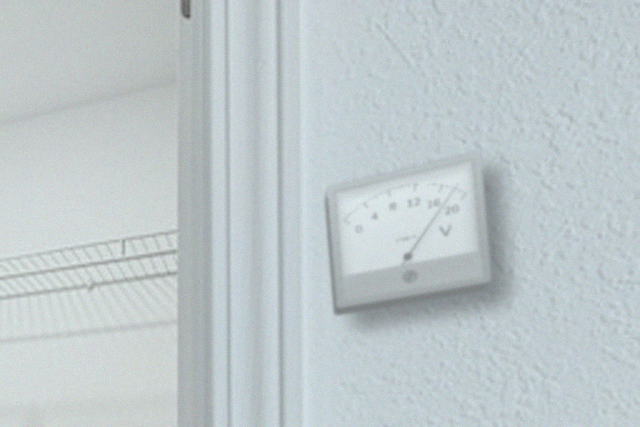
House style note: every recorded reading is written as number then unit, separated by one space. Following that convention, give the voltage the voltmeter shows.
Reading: 18 V
